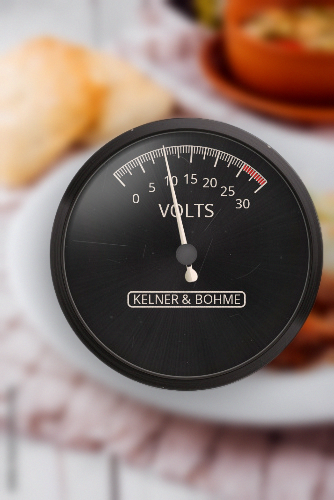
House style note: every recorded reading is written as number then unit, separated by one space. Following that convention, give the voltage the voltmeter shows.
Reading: 10 V
